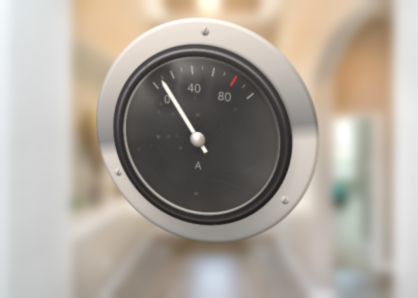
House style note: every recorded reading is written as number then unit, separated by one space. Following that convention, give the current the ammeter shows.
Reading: 10 A
